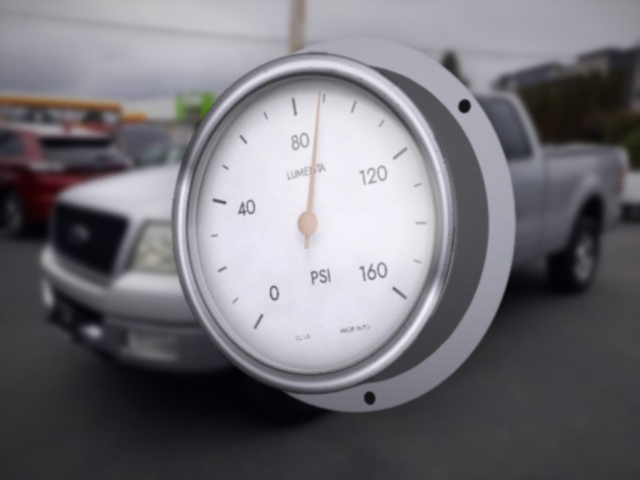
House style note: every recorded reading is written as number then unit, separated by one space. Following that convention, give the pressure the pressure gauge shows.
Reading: 90 psi
